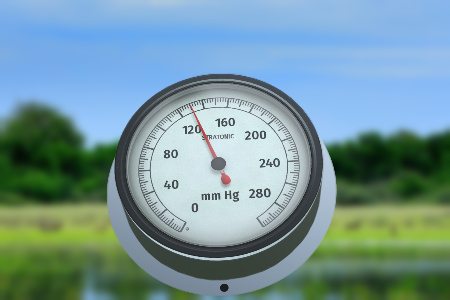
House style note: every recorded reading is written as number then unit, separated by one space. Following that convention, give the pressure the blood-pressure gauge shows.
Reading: 130 mmHg
